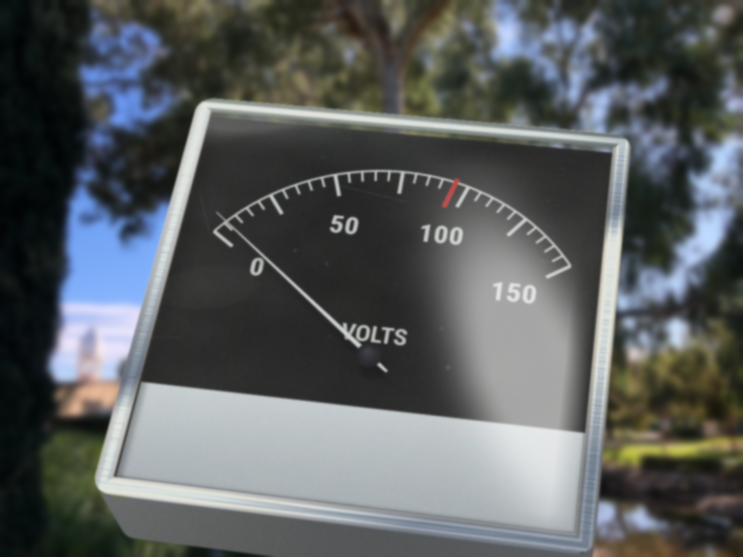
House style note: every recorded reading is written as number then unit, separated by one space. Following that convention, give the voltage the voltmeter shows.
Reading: 5 V
